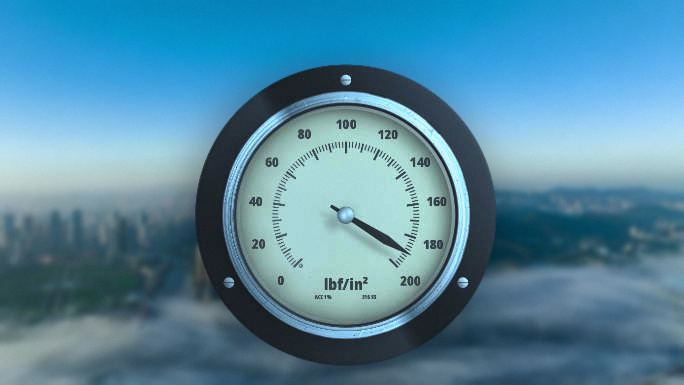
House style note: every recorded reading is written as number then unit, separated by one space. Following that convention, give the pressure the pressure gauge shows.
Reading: 190 psi
